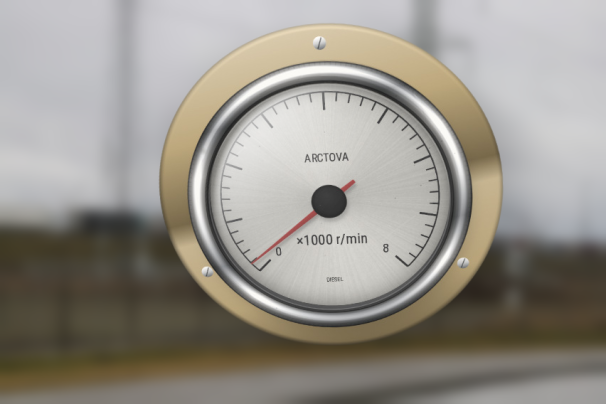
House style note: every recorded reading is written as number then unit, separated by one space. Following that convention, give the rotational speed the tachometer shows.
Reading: 200 rpm
